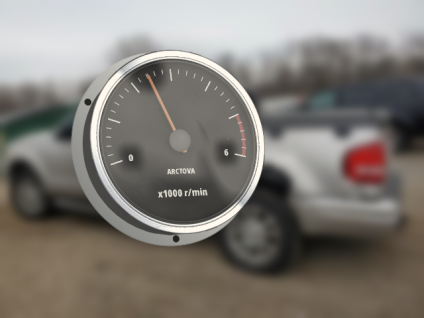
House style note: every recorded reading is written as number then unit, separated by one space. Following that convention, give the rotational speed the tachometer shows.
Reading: 2400 rpm
